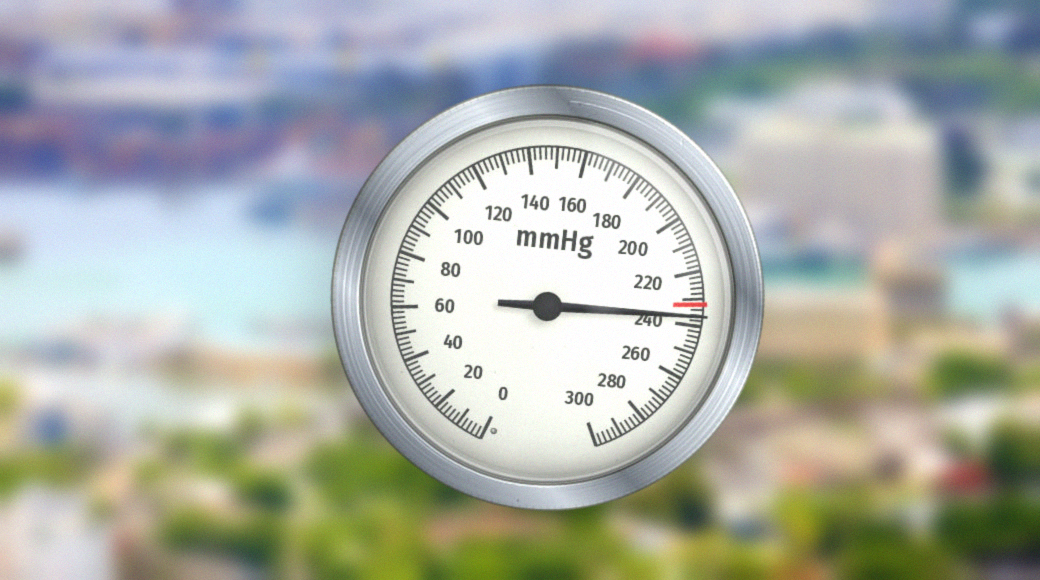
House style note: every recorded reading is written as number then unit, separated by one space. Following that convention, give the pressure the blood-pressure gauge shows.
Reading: 236 mmHg
